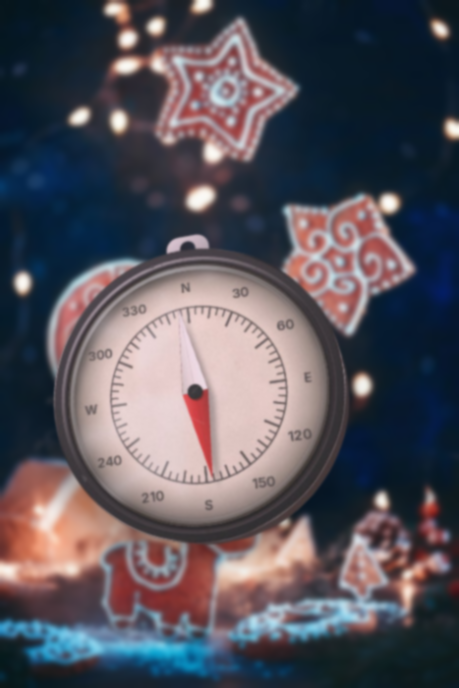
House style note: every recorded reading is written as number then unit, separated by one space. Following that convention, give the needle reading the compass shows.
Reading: 175 °
